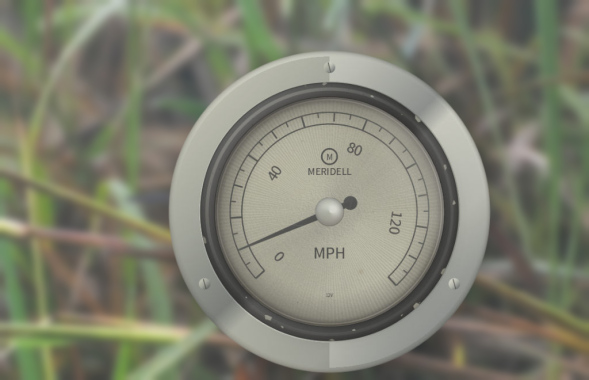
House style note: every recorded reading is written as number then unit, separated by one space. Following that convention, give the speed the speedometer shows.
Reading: 10 mph
